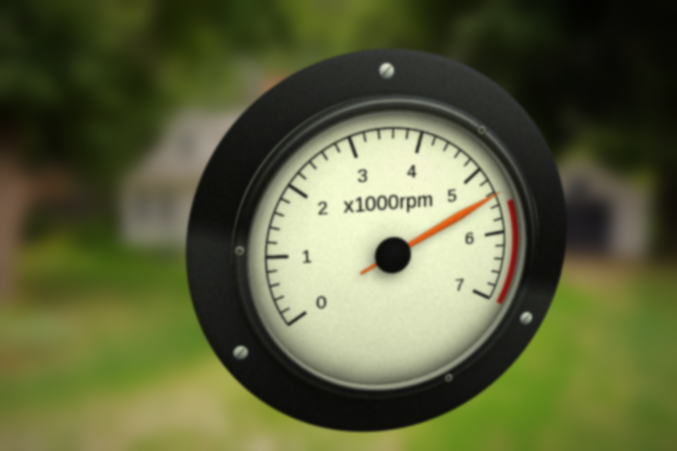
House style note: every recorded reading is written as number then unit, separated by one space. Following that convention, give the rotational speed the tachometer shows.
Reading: 5400 rpm
